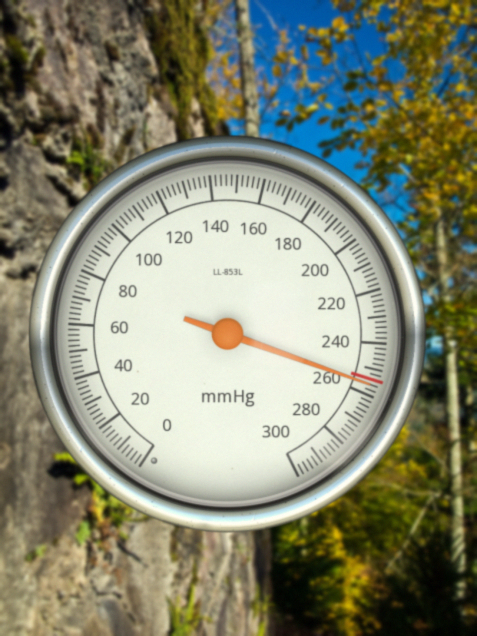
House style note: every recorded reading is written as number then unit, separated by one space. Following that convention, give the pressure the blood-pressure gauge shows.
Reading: 256 mmHg
